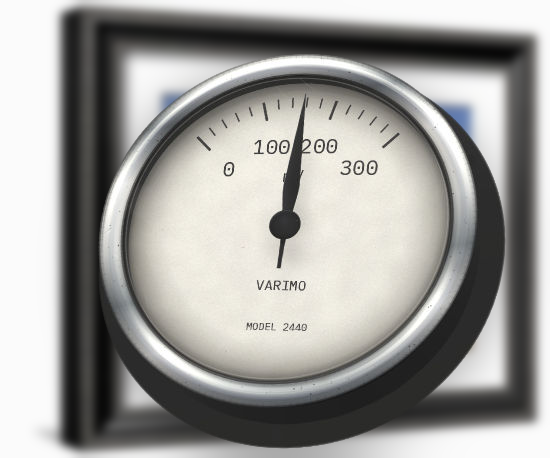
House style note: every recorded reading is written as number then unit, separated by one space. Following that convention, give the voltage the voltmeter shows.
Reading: 160 mV
